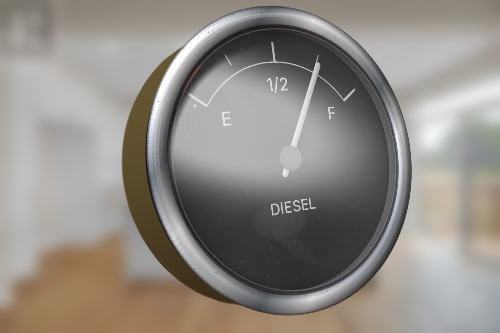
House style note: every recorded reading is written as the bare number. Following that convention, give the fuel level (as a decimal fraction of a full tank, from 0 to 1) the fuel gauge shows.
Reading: 0.75
